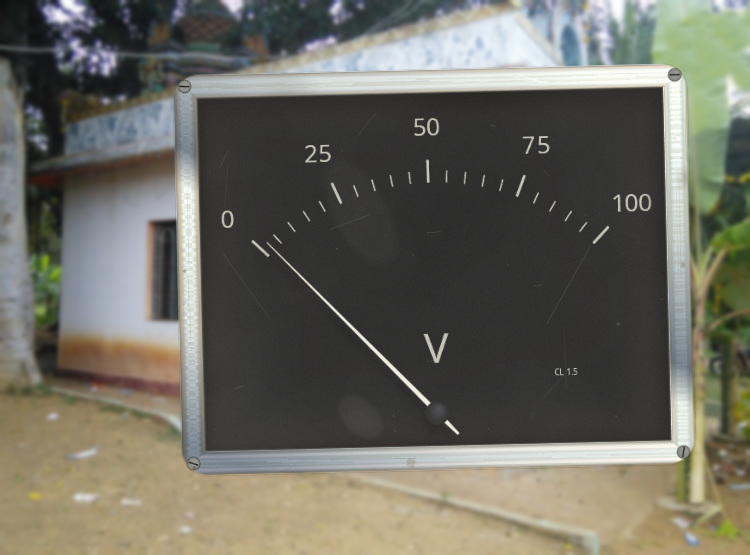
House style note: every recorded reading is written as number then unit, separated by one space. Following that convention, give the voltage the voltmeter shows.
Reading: 2.5 V
